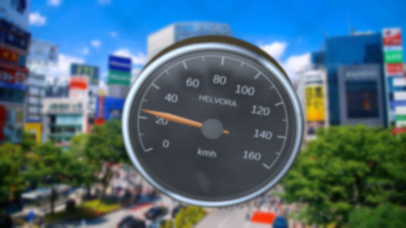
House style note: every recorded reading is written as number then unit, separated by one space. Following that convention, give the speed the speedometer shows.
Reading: 25 km/h
